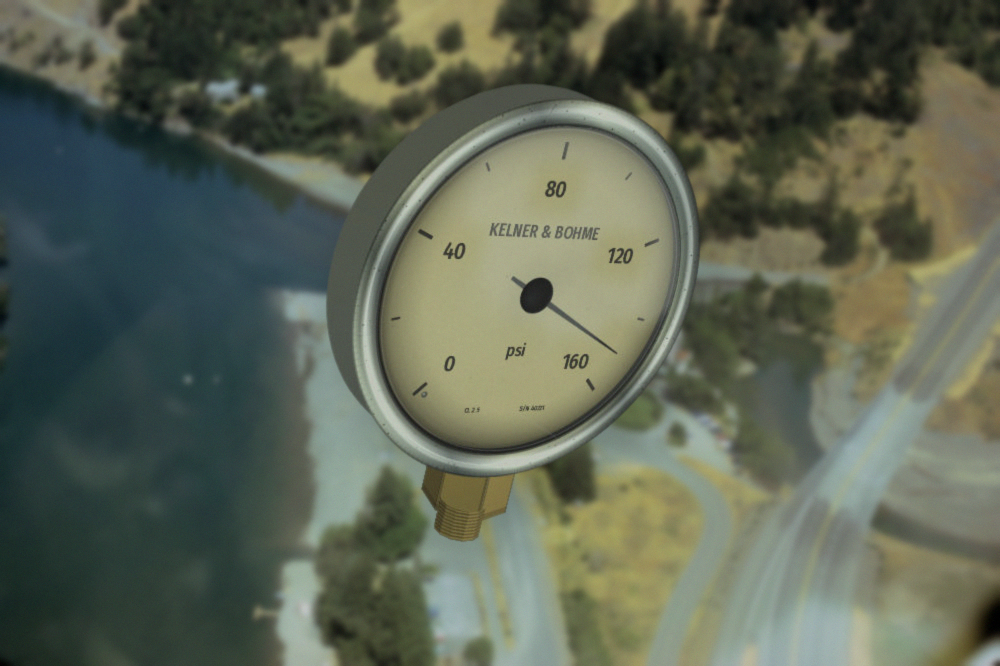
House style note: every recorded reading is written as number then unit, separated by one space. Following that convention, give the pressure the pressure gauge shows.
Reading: 150 psi
